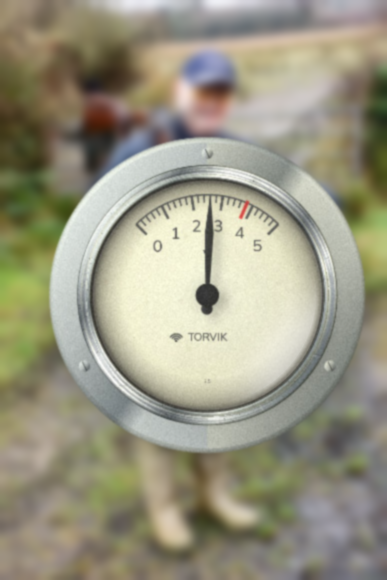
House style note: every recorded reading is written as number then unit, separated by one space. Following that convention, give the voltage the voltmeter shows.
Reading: 2.6 V
